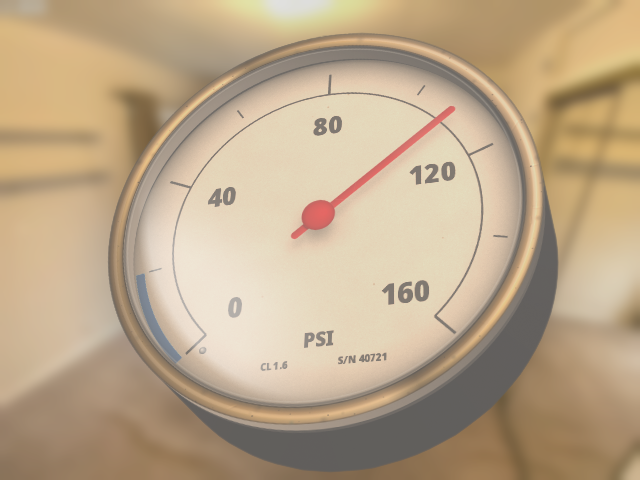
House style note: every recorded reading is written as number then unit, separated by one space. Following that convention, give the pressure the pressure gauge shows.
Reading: 110 psi
